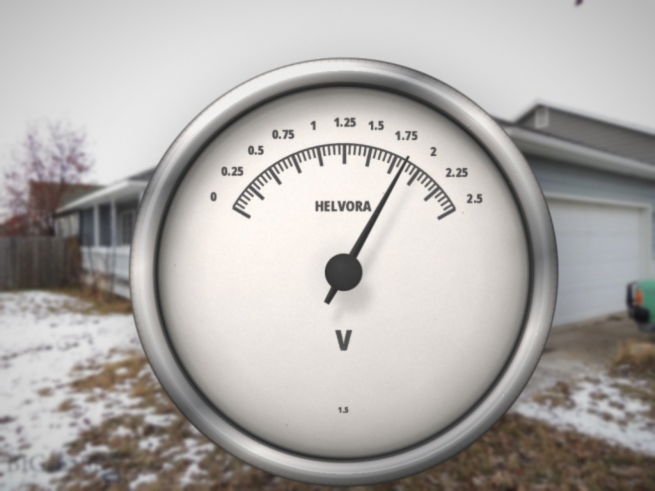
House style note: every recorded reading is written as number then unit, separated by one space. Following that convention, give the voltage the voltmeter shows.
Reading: 1.85 V
